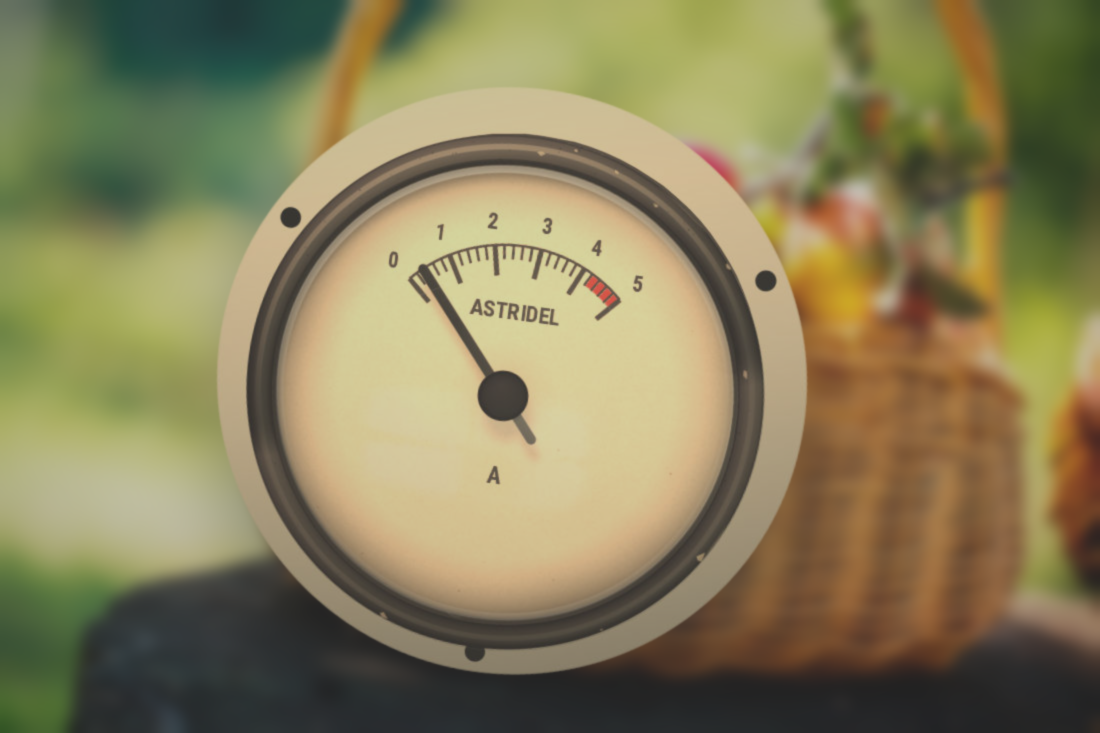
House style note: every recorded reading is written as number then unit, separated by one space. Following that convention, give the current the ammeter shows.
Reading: 0.4 A
